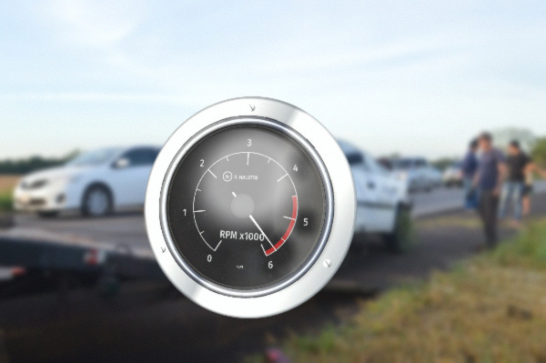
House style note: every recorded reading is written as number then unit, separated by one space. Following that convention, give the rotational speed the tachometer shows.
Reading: 5750 rpm
